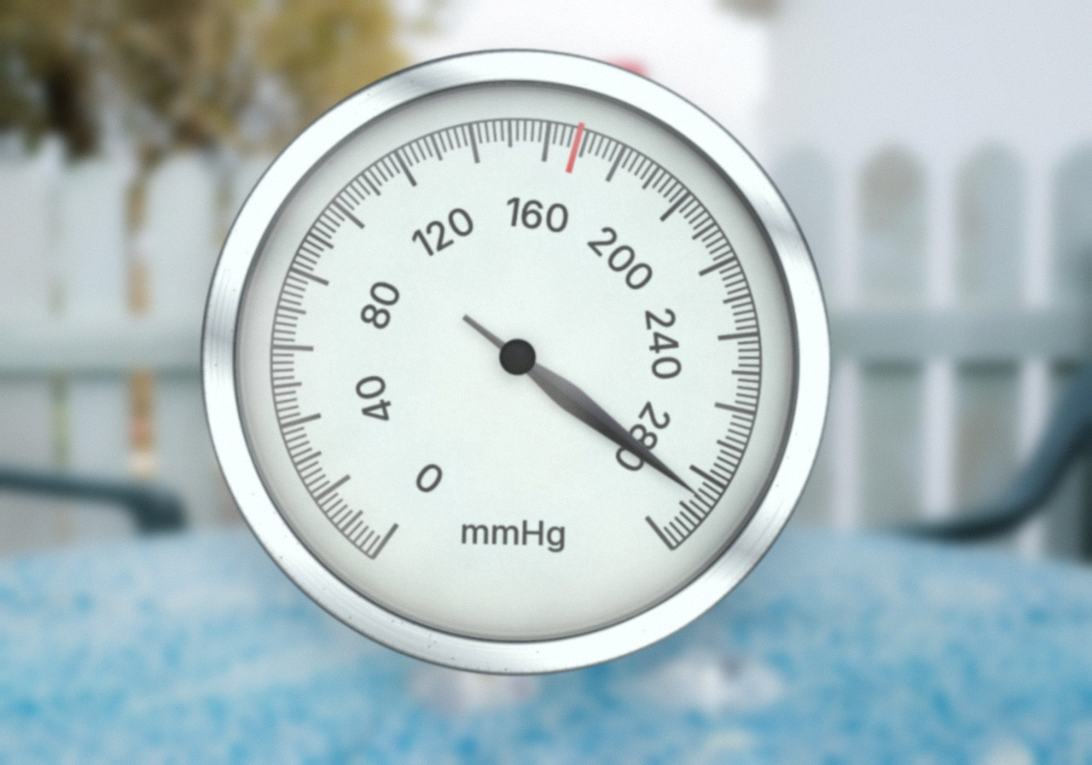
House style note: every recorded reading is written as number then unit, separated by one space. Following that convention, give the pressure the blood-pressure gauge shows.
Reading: 286 mmHg
